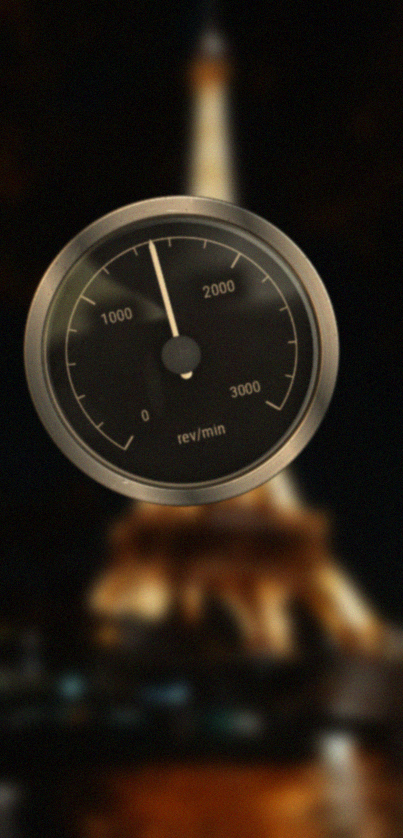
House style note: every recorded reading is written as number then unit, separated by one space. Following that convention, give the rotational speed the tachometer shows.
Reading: 1500 rpm
